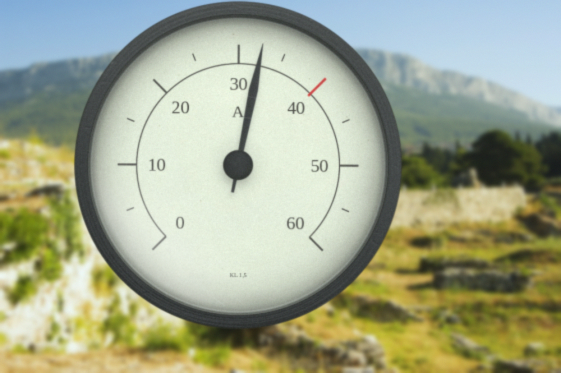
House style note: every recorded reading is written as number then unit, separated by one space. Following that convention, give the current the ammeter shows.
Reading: 32.5 A
